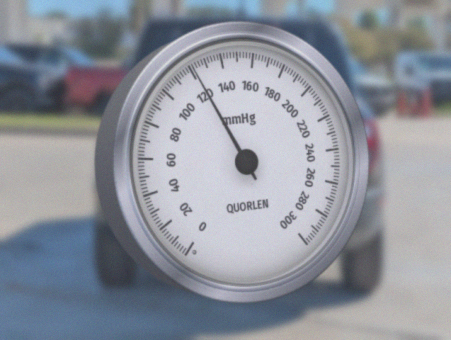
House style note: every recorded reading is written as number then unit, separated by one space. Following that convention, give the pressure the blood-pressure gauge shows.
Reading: 120 mmHg
